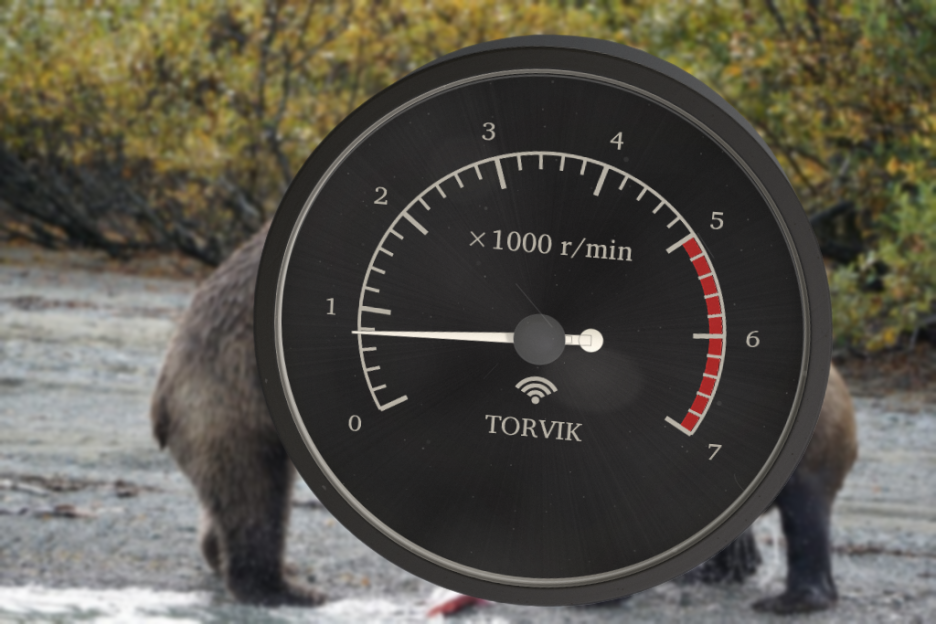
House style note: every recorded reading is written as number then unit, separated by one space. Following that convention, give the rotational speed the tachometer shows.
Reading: 800 rpm
